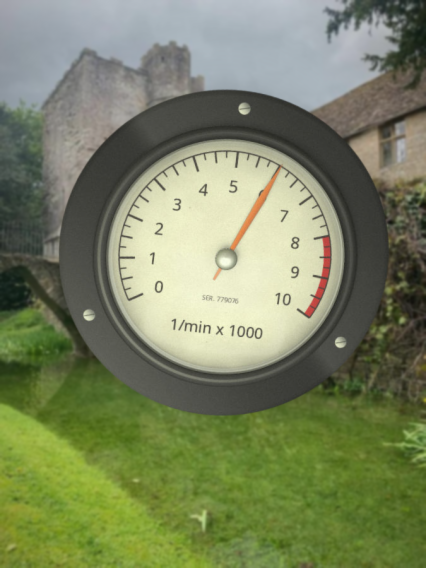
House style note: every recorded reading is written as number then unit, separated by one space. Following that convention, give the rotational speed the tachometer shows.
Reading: 6000 rpm
